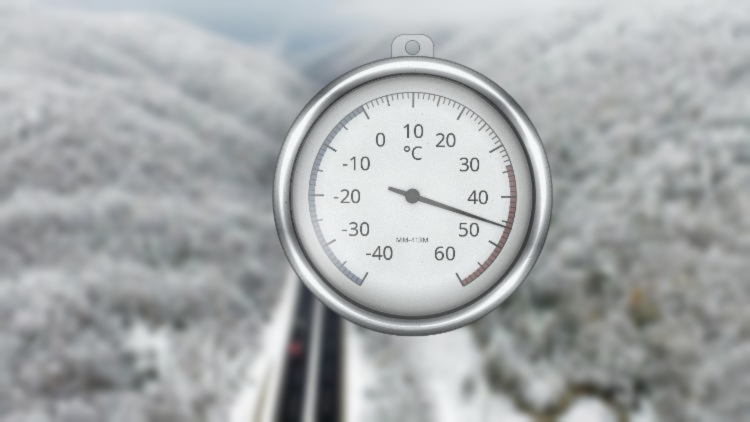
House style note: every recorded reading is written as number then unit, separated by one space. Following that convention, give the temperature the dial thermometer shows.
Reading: 46 °C
